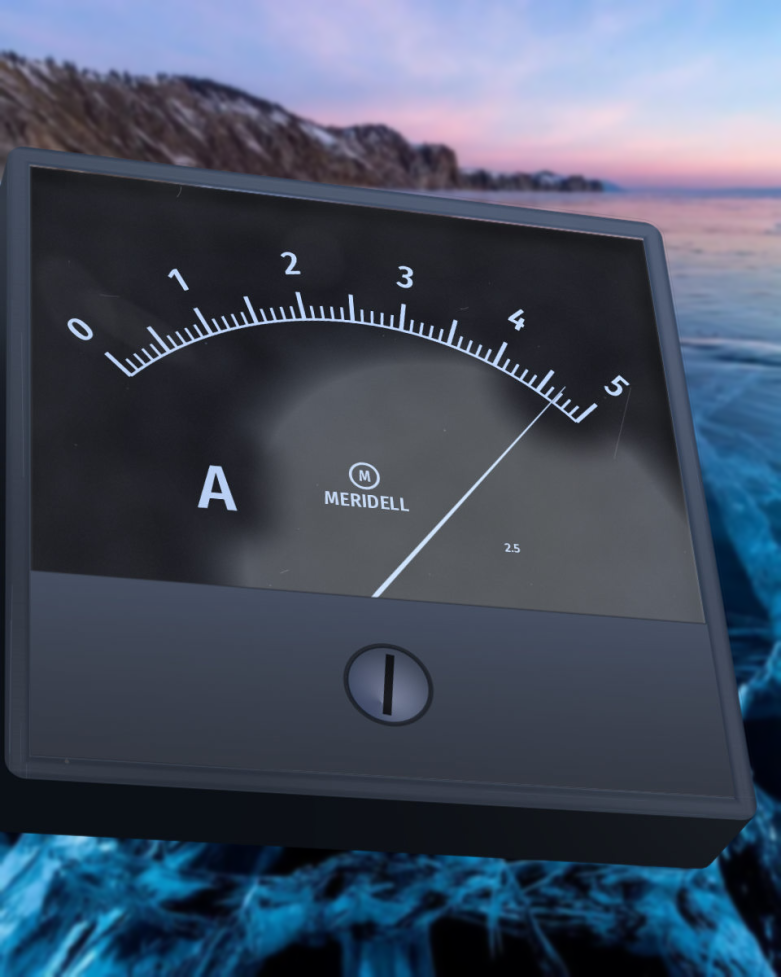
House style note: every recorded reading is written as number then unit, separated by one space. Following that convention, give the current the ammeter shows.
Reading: 4.7 A
